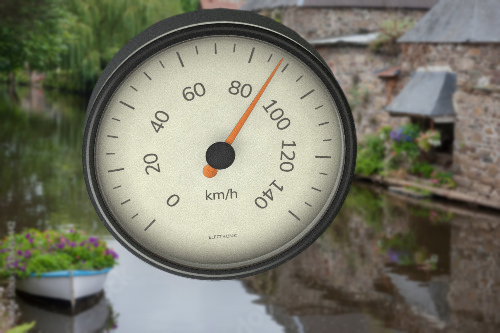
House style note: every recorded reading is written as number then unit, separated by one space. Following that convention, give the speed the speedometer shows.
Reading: 87.5 km/h
